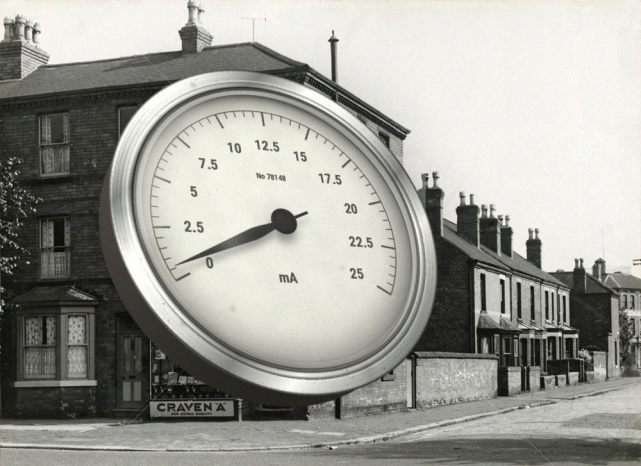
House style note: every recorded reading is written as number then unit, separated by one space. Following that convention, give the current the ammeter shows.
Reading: 0.5 mA
